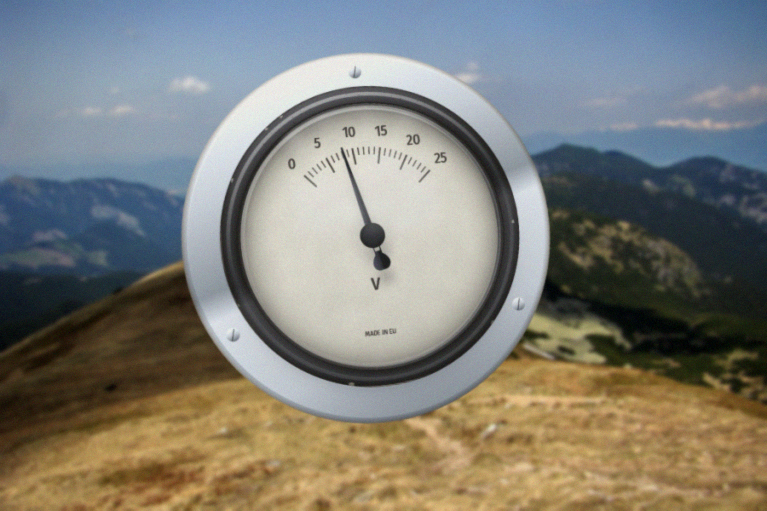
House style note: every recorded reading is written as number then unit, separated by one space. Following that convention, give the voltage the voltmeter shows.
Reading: 8 V
